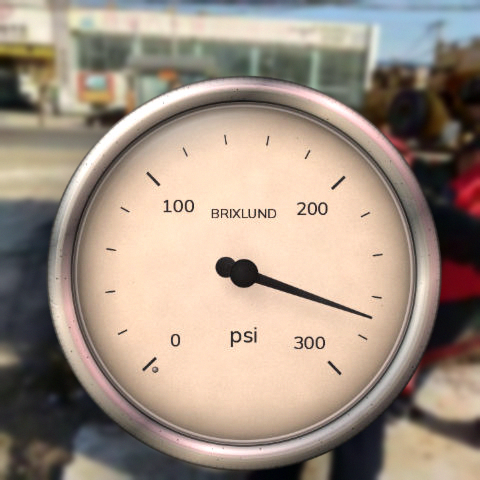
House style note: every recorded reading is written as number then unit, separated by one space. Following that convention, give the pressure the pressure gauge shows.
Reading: 270 psi
